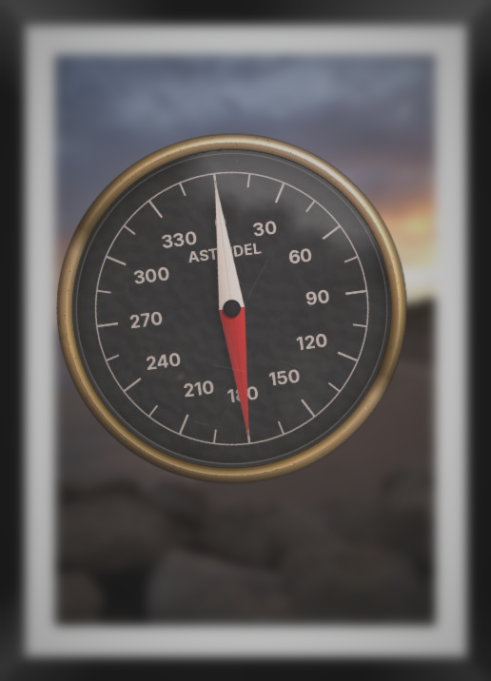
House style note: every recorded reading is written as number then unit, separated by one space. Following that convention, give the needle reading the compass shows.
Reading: 180 °
